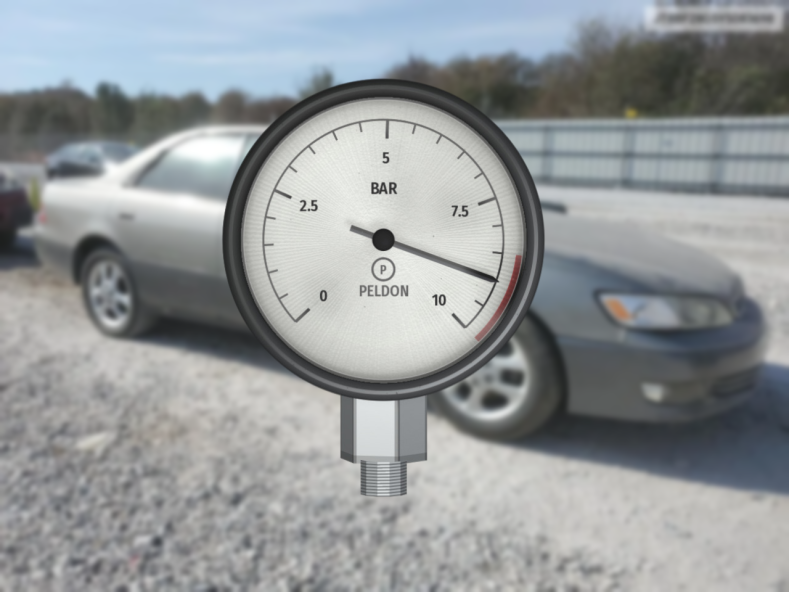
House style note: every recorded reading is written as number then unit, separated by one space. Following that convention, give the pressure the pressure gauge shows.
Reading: 9 bar
